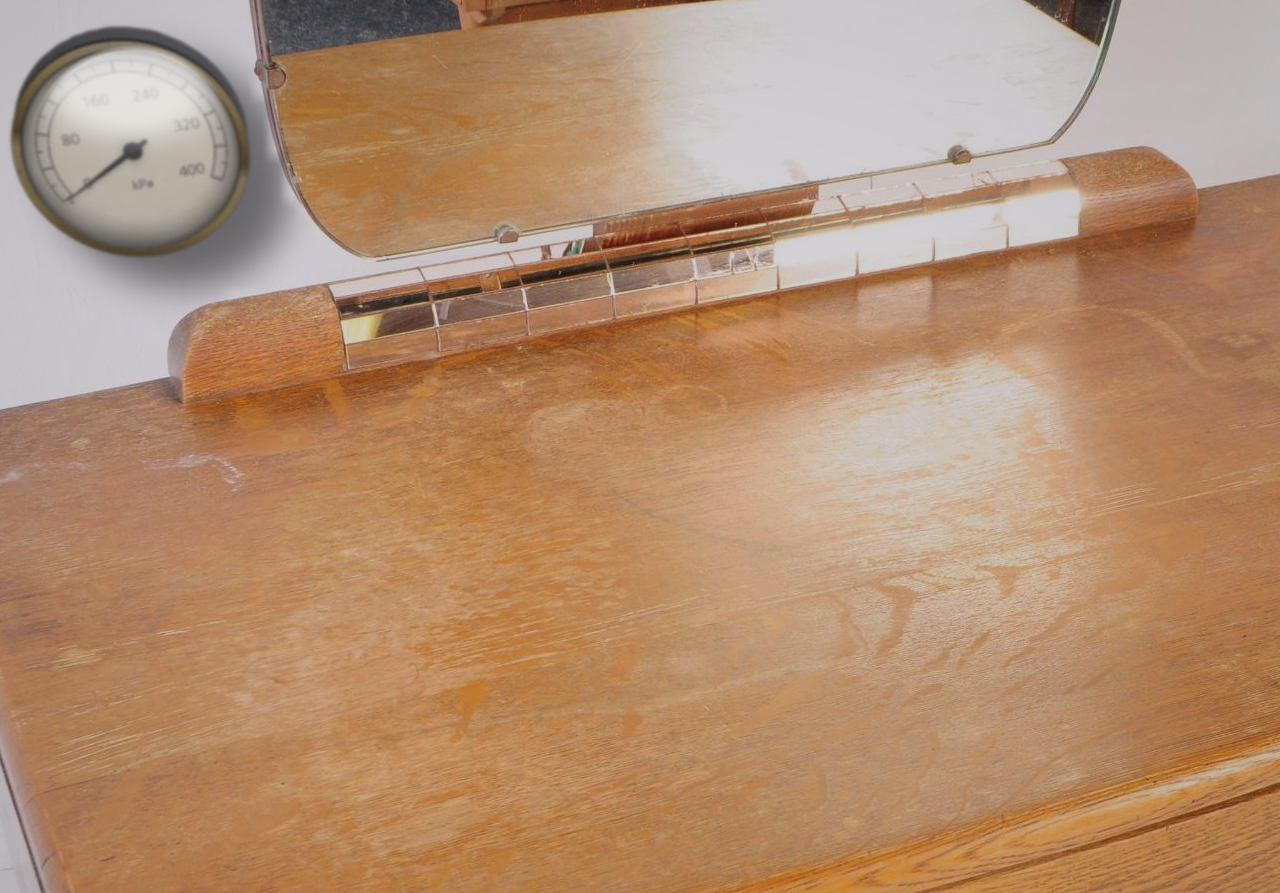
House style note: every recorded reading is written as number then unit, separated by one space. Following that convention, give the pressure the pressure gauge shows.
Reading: 0 kPa
